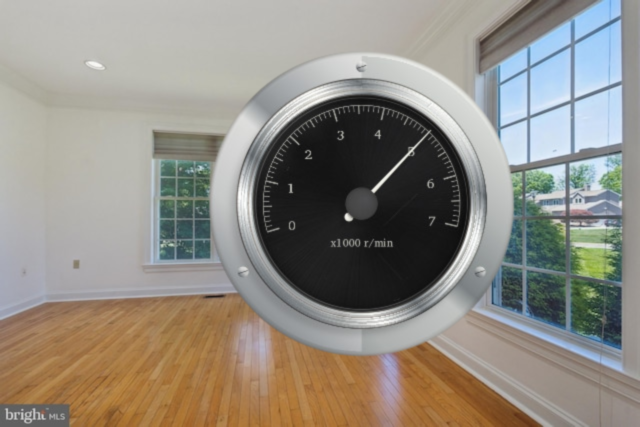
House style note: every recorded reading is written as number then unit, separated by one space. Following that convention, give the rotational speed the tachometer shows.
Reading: 5000 rpm
